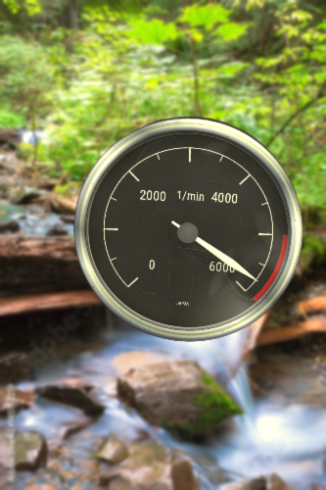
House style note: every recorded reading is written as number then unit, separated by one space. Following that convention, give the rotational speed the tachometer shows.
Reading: 5750 rpm
